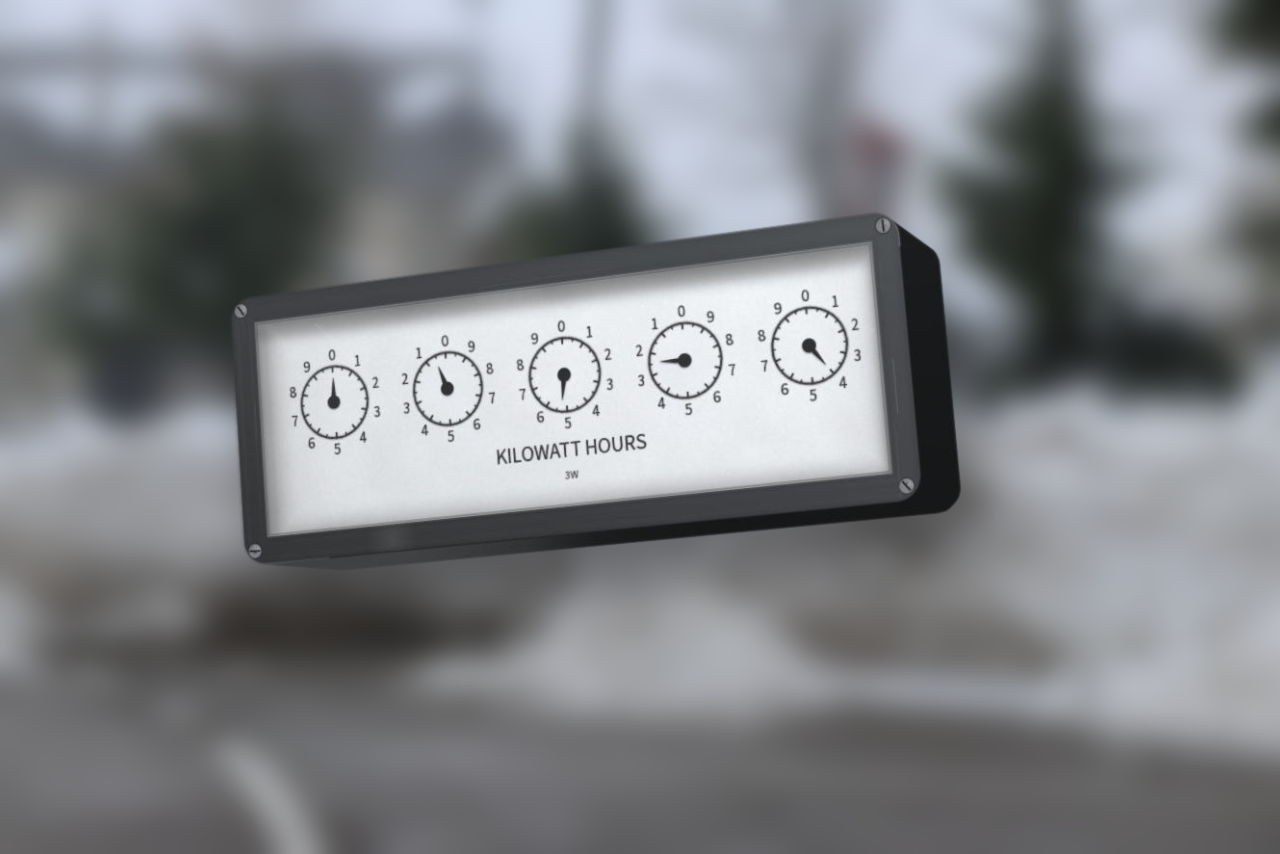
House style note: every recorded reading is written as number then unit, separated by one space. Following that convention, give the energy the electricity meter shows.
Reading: 524 kWh
